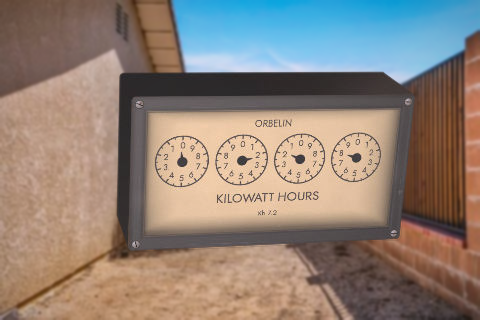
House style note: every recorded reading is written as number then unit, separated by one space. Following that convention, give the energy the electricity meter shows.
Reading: 218 kWh
